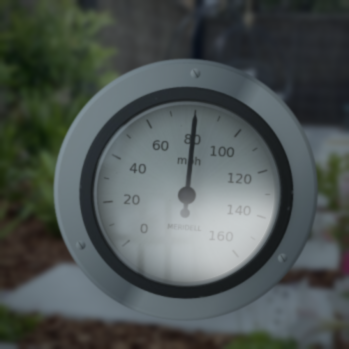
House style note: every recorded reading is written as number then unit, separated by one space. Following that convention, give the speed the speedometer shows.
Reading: 80 mph
